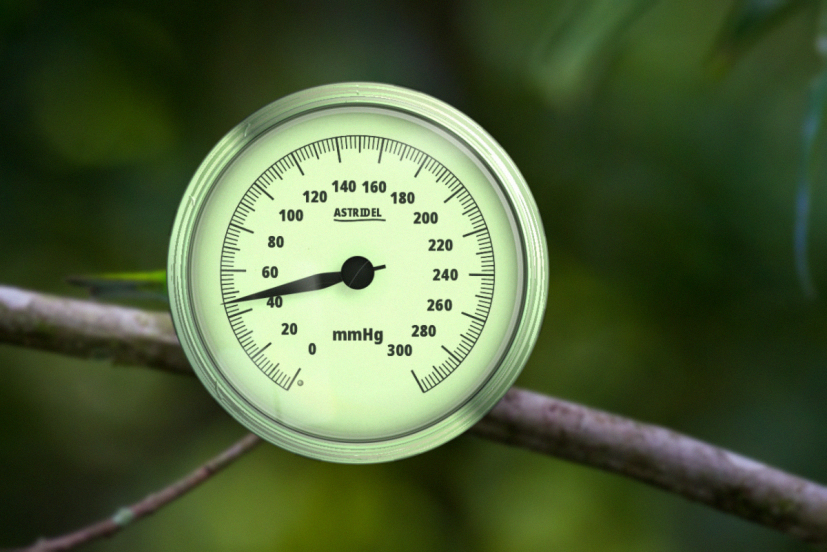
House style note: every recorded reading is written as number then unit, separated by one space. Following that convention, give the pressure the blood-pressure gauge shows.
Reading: 46 mmHg
